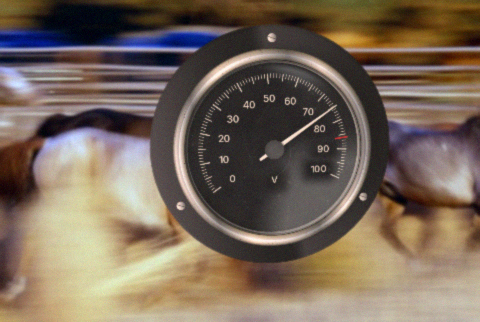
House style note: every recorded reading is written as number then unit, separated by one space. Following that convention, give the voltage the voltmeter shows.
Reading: 75 V
